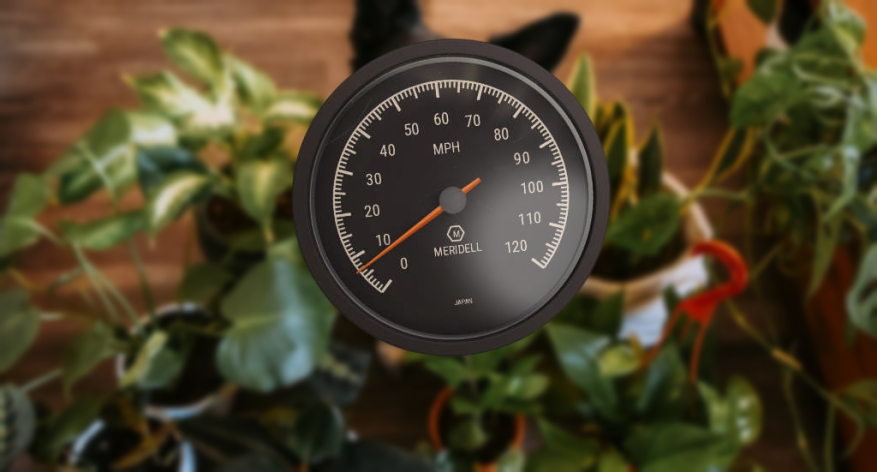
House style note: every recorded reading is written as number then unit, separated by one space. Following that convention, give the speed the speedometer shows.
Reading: 7 mph
